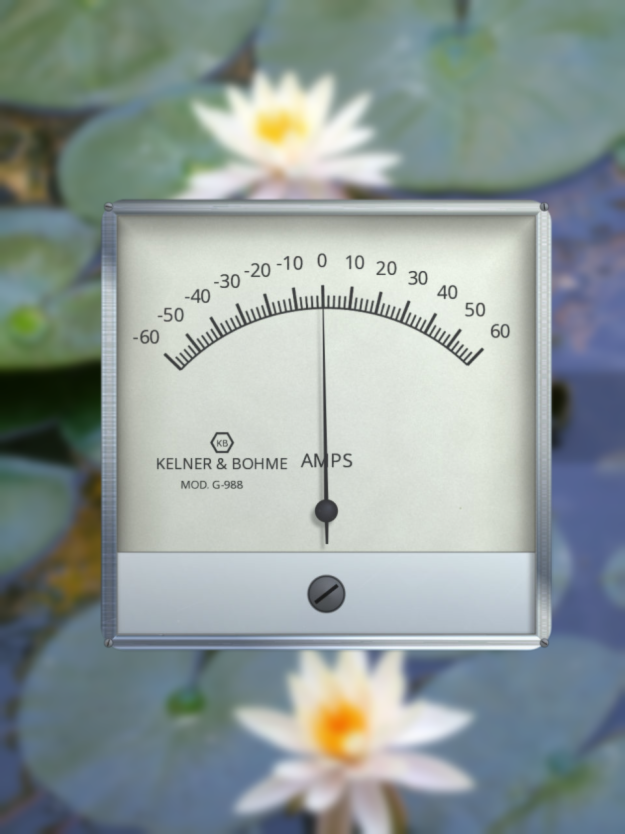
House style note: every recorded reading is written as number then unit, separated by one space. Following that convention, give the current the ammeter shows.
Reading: 0 A
